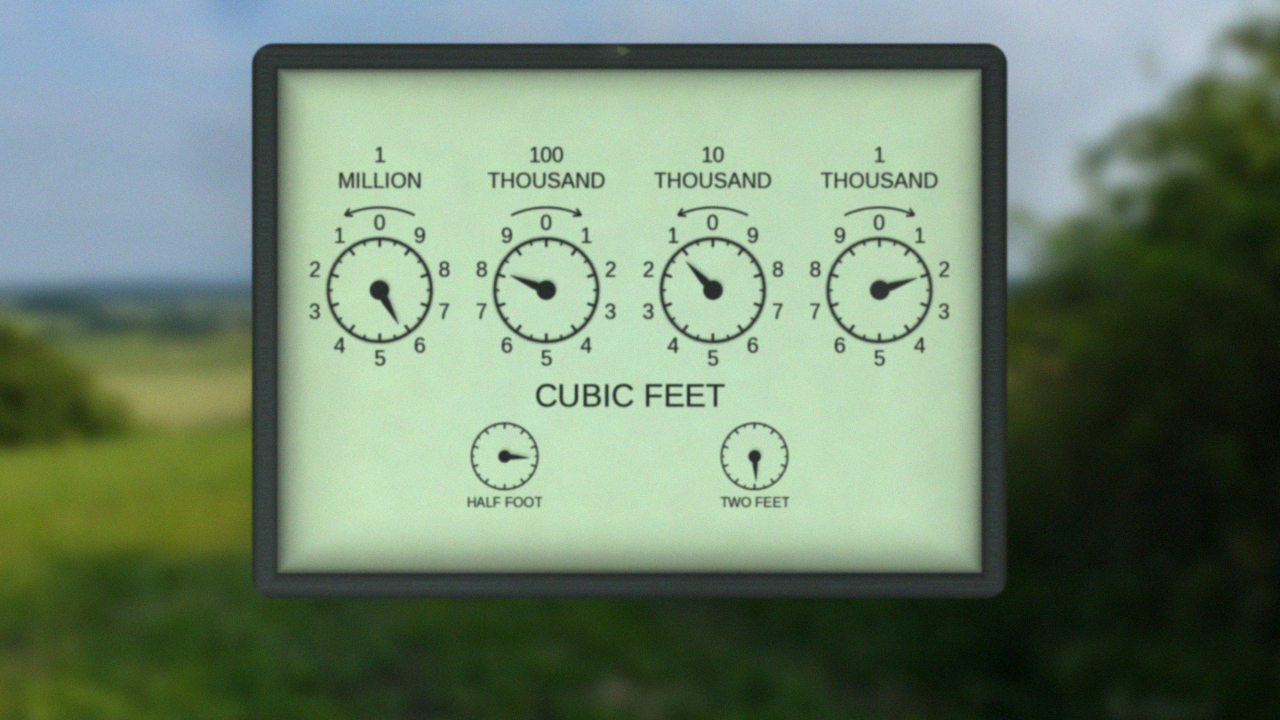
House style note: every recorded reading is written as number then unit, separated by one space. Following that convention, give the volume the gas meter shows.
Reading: 581200 ft³
